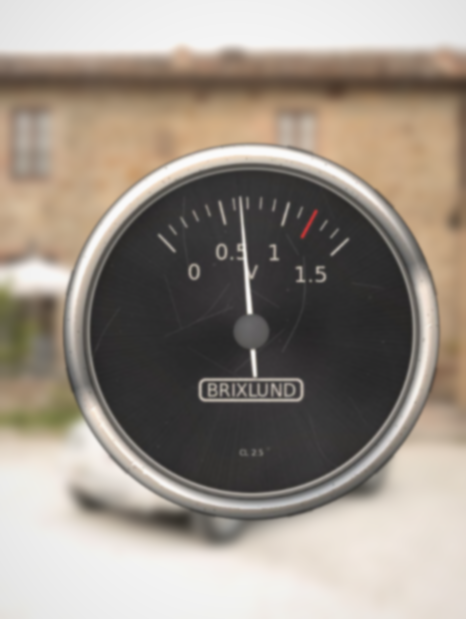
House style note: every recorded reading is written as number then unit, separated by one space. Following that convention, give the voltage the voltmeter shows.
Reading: 0.65 V
